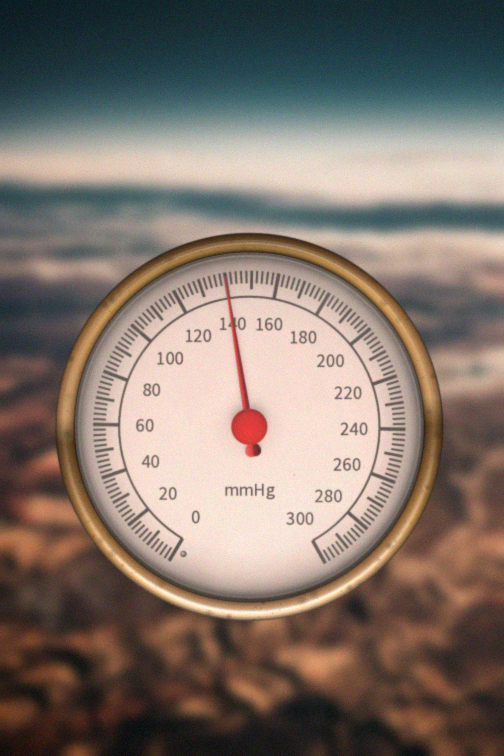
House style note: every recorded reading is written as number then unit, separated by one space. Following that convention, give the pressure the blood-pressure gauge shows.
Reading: 140 mmHg
